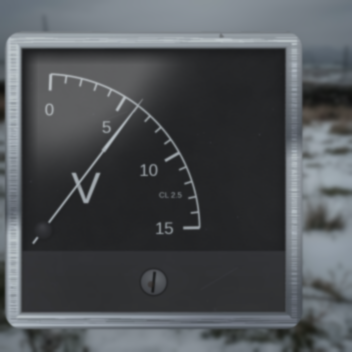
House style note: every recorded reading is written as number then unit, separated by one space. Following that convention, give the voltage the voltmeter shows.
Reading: 6 V
